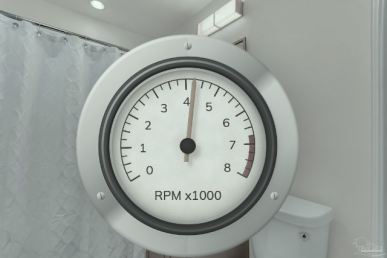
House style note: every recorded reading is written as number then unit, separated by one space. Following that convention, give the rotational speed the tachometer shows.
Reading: 4250 rpm
